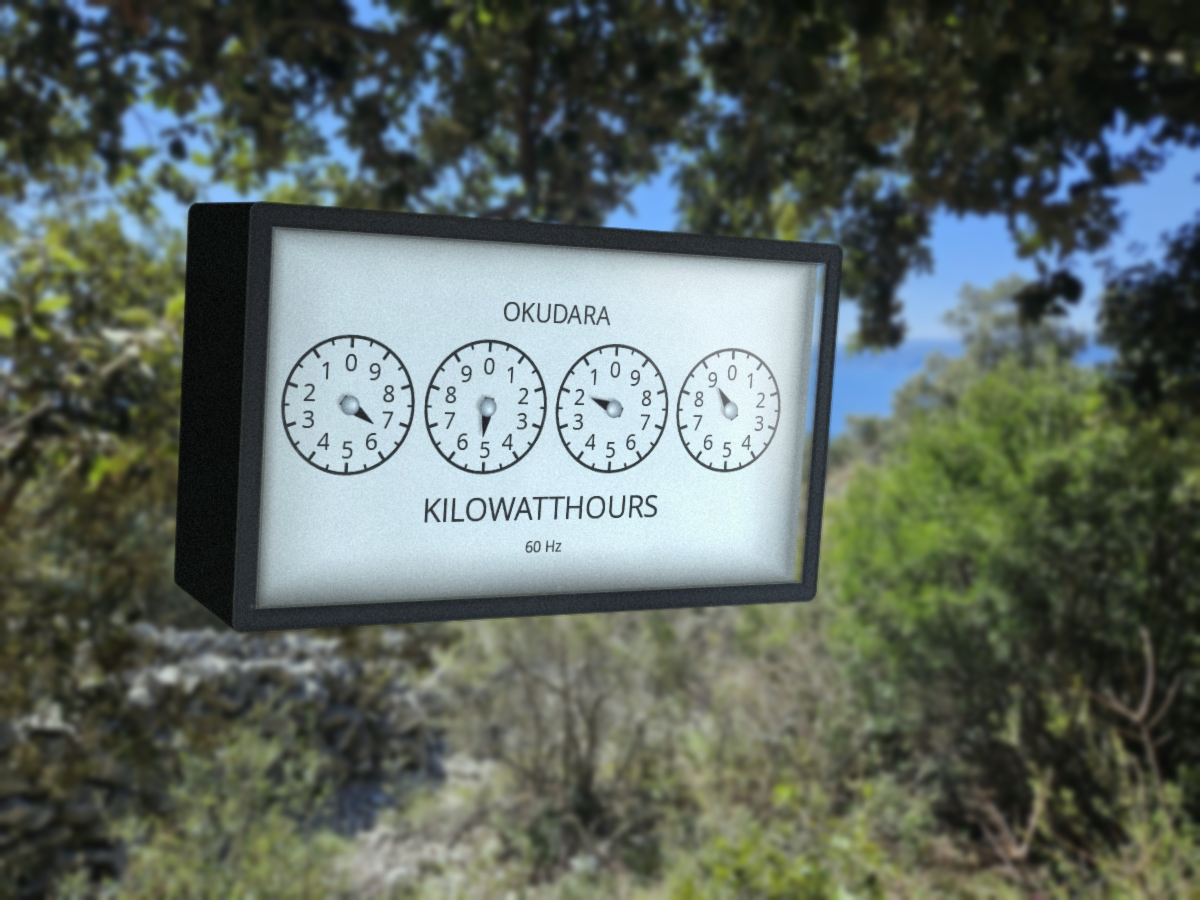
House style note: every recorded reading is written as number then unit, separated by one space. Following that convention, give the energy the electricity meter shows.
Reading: 6519 kWh
